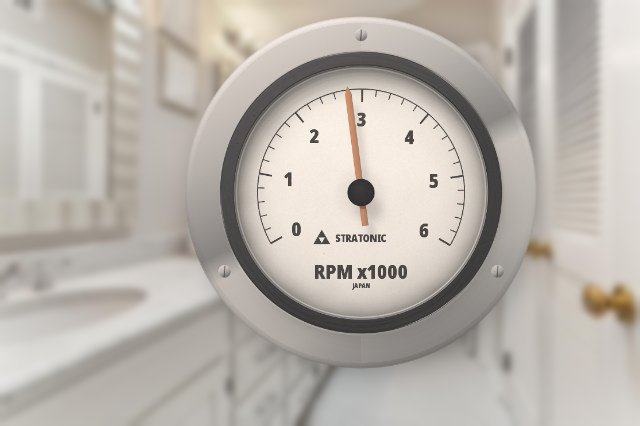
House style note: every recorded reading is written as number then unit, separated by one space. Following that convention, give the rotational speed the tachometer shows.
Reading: 2800 rpm
